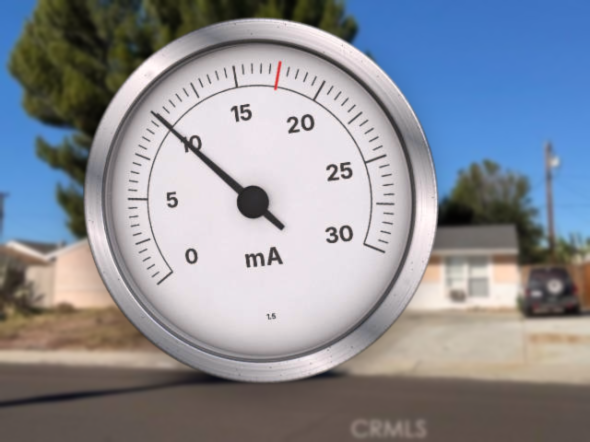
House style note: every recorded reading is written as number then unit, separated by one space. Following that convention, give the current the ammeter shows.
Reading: 10 mA
